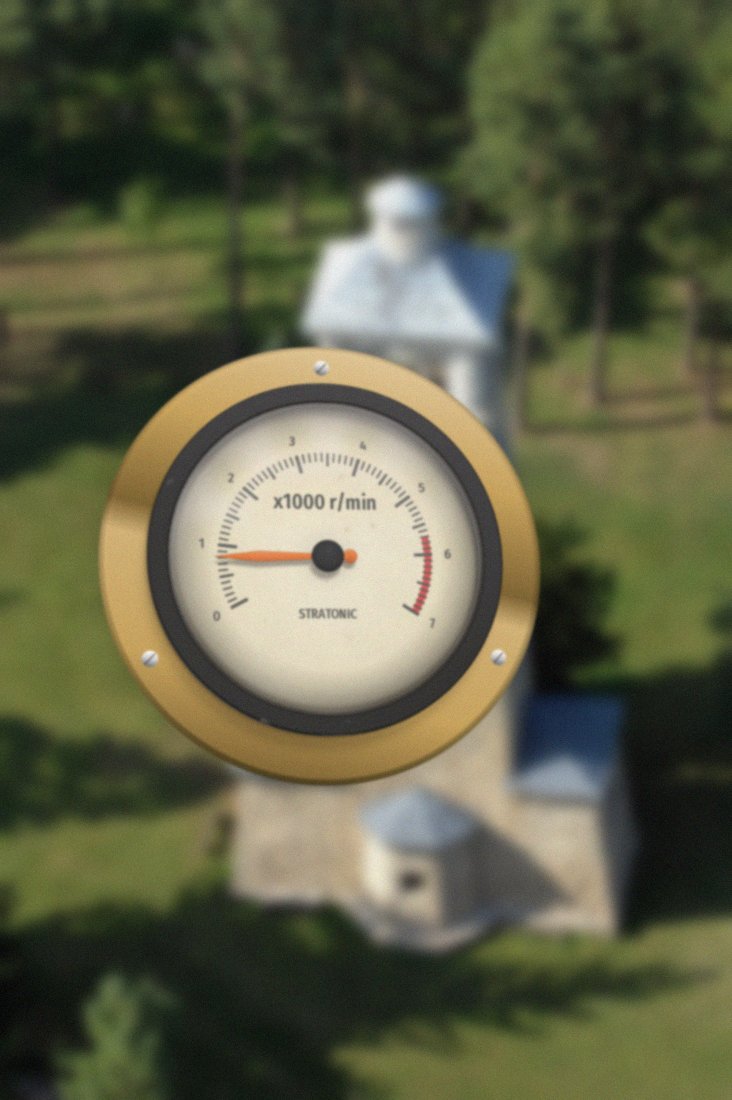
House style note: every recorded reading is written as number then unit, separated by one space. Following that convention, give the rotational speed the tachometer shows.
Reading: 800 rpm
